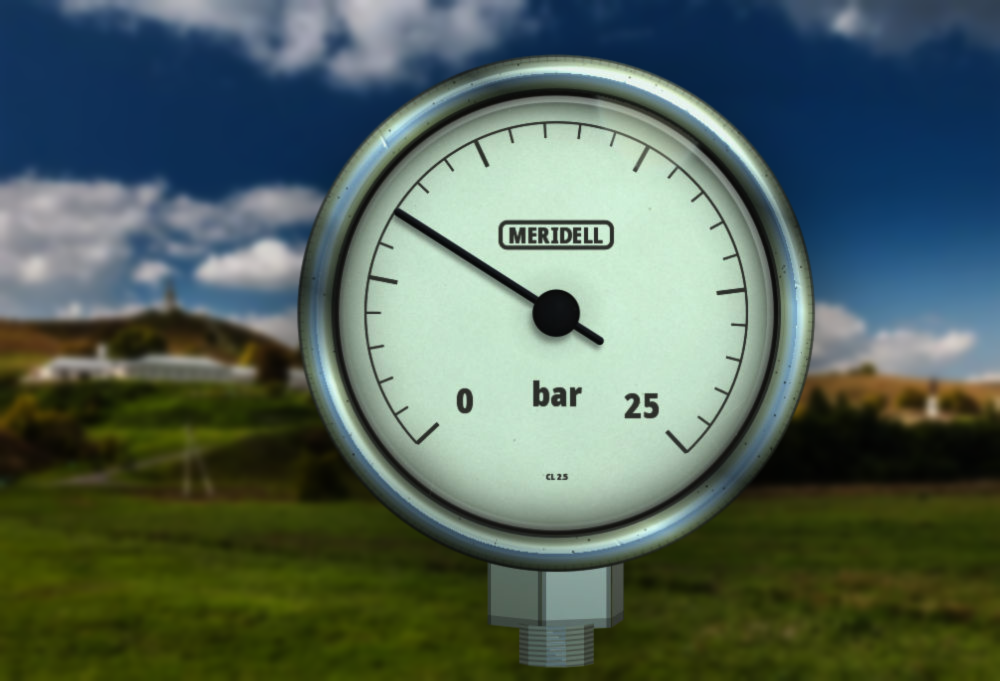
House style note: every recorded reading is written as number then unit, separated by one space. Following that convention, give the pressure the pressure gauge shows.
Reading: 7 bar
